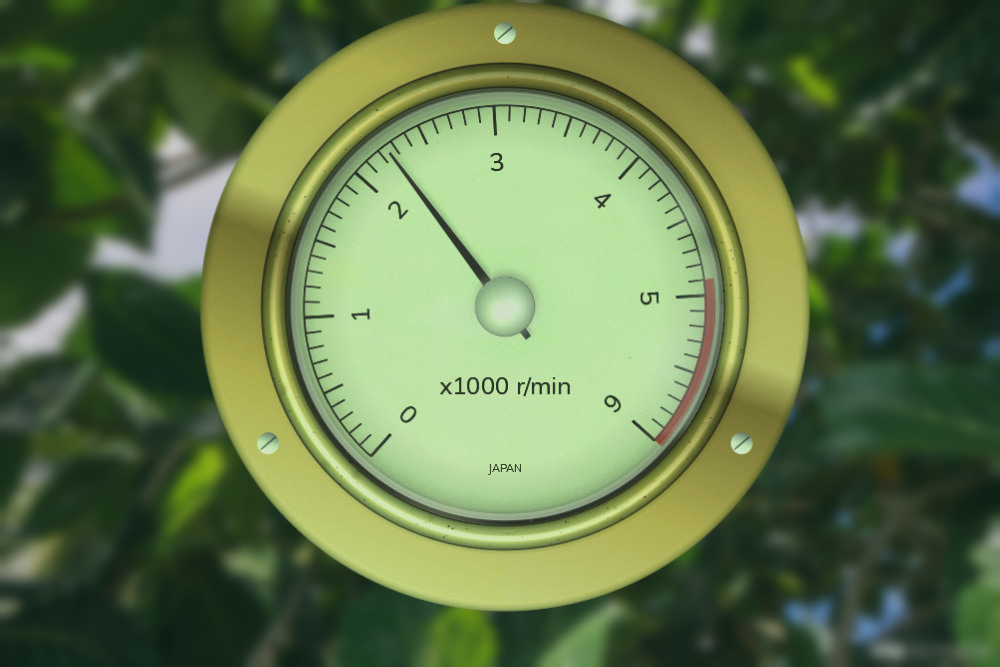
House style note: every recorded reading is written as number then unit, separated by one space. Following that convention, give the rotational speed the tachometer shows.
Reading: 2250 rpm
